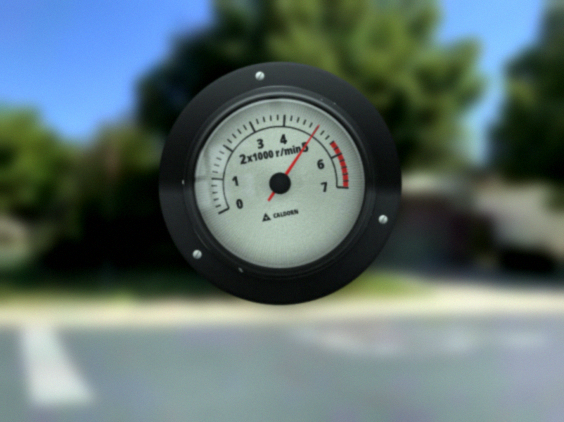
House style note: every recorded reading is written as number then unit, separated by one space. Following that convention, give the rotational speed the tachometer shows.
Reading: 5000 rpm
